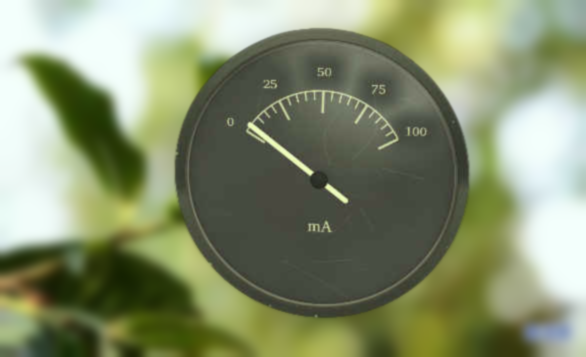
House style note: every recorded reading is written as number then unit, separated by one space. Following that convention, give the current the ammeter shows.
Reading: 5 mA
